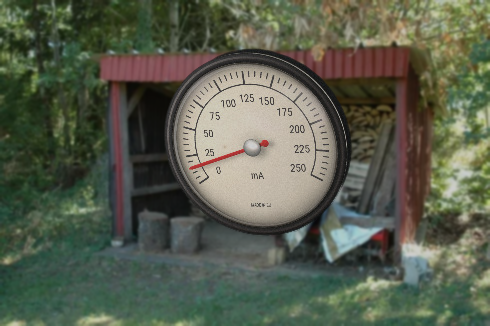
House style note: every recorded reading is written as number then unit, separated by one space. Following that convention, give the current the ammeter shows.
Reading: 15 mA
